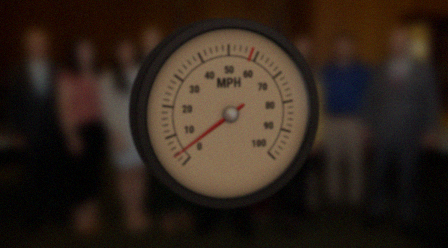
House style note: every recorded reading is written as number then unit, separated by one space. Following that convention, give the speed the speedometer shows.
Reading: 4 mph
